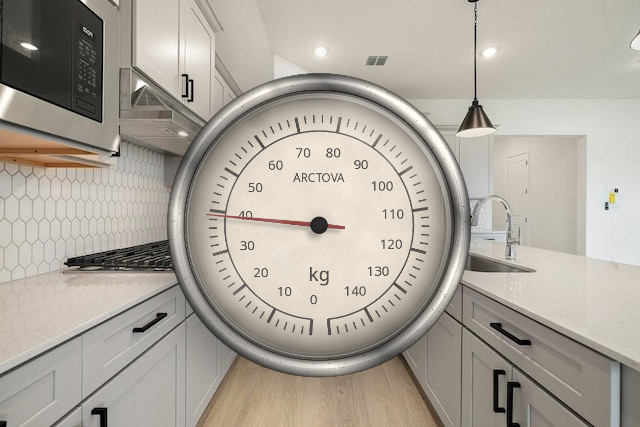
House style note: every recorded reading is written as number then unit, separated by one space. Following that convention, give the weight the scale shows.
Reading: 39 kg
